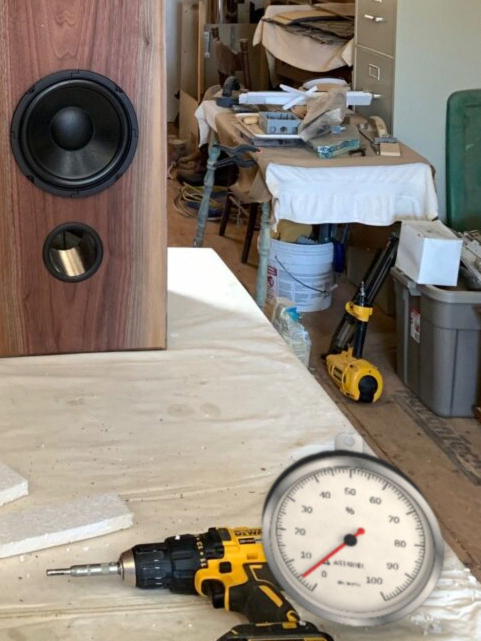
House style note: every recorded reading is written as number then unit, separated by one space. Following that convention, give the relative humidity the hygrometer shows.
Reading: 5 %
